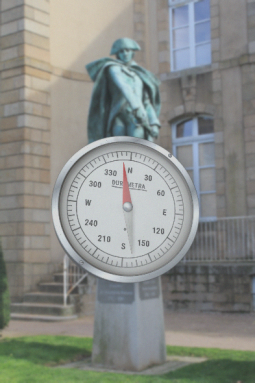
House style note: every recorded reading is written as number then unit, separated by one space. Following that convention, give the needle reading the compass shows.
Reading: 350 °
